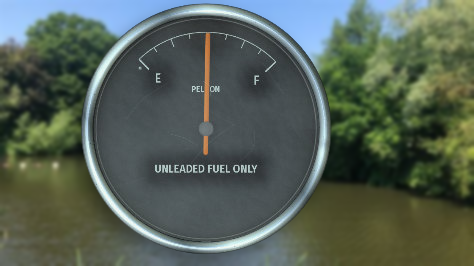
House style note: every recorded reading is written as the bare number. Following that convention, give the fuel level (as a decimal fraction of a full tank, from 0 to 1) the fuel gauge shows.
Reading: 0.5
